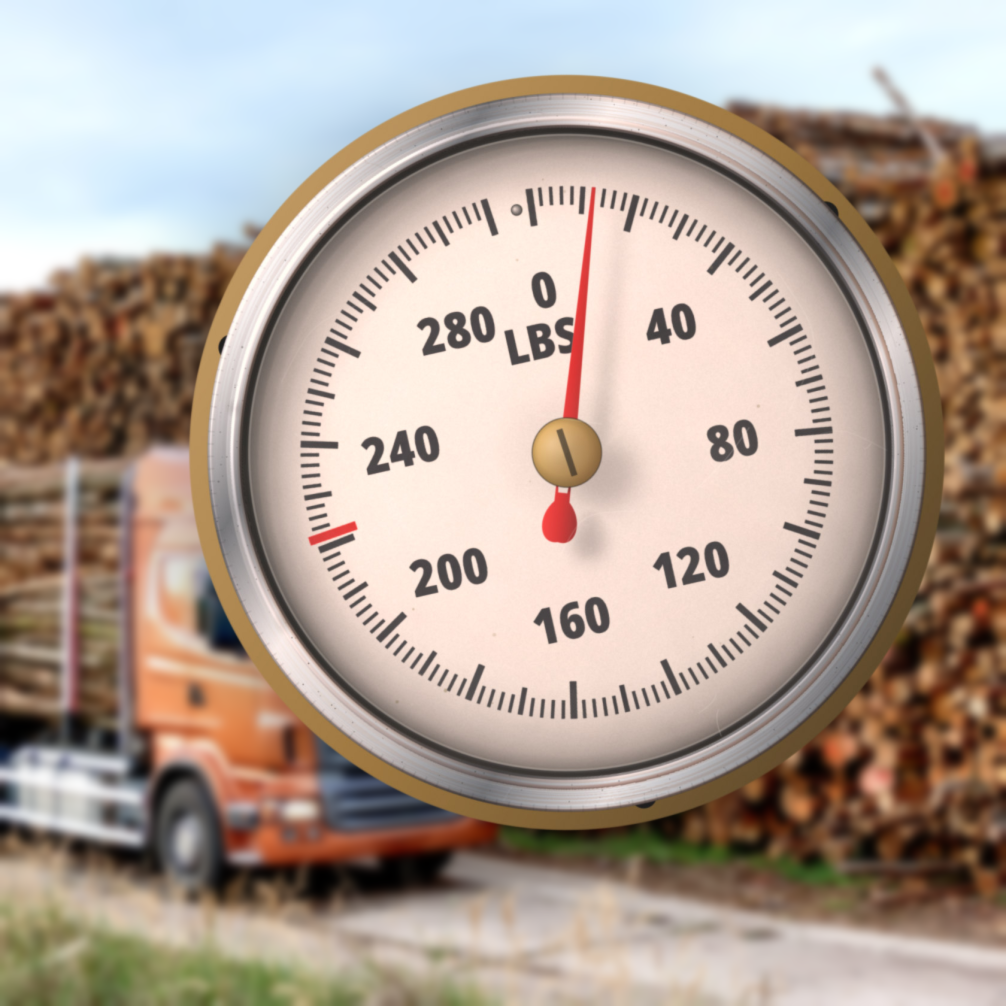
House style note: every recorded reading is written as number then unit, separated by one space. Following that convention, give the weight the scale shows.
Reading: 12 lb
